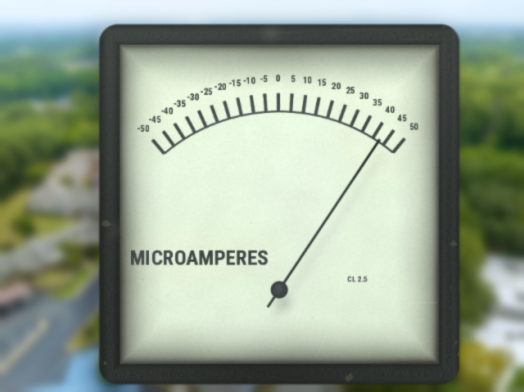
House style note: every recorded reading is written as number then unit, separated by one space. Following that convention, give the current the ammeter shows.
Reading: 42.5 µA
